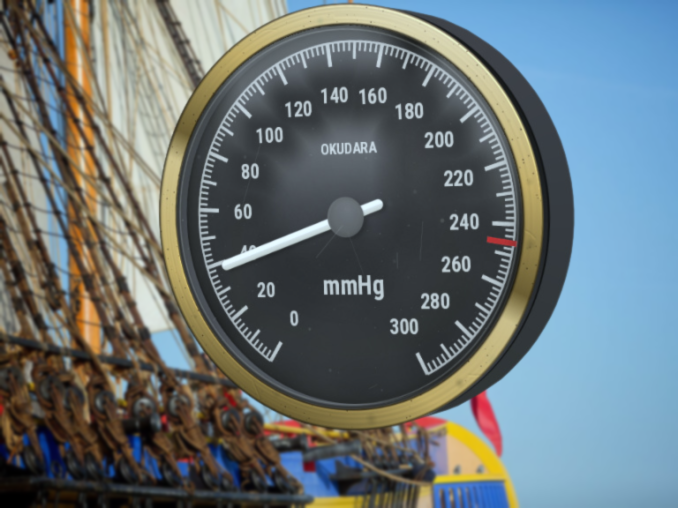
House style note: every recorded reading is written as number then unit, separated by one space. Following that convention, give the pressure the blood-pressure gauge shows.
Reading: 38 mmHg
